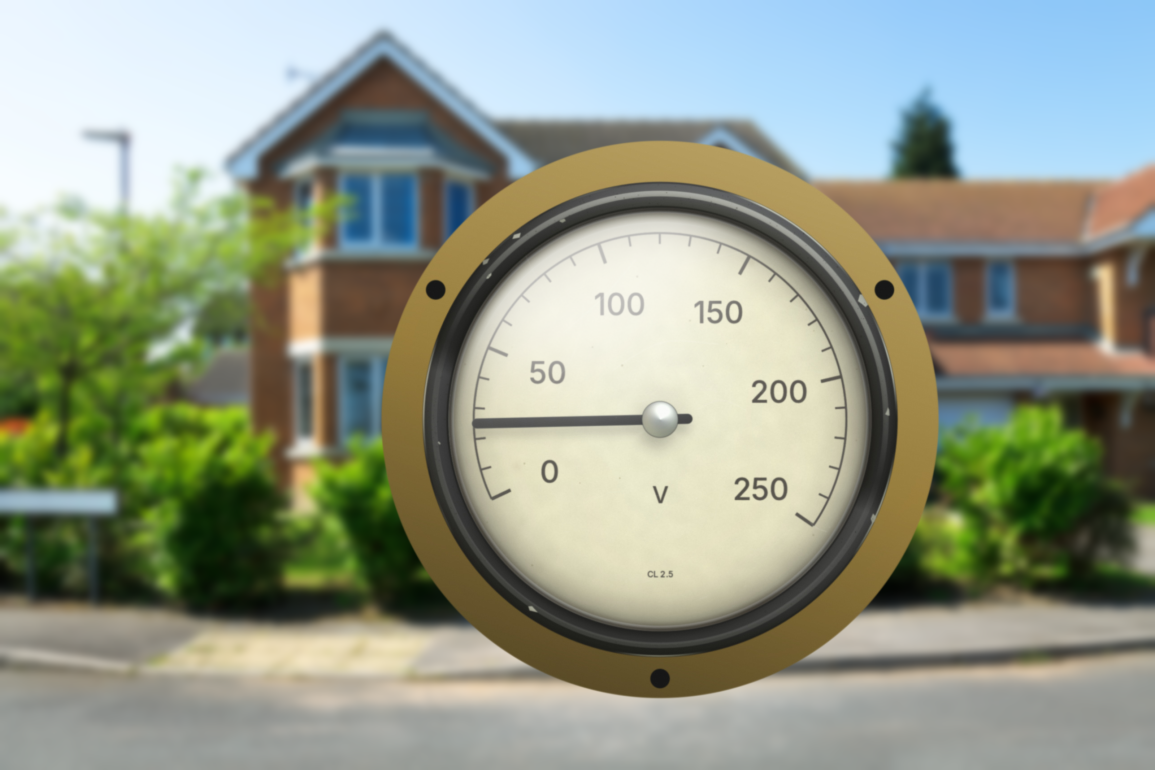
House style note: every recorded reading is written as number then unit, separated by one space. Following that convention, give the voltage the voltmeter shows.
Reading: 25 V
